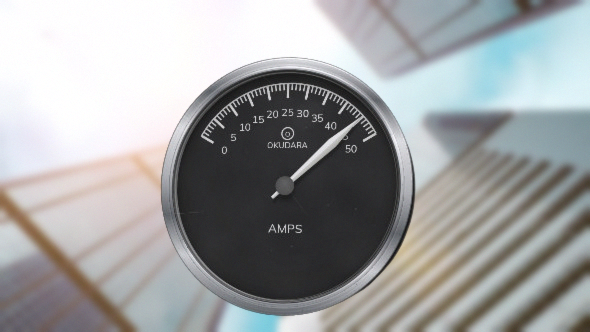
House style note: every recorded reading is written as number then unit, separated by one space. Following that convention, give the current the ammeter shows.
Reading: 45 A
